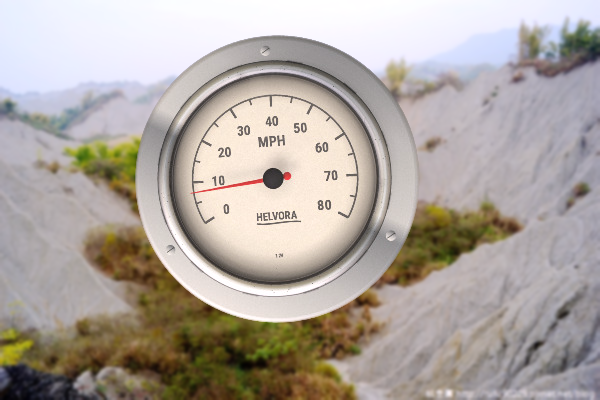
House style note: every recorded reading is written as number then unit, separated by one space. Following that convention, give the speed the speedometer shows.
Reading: 7.5 mph
